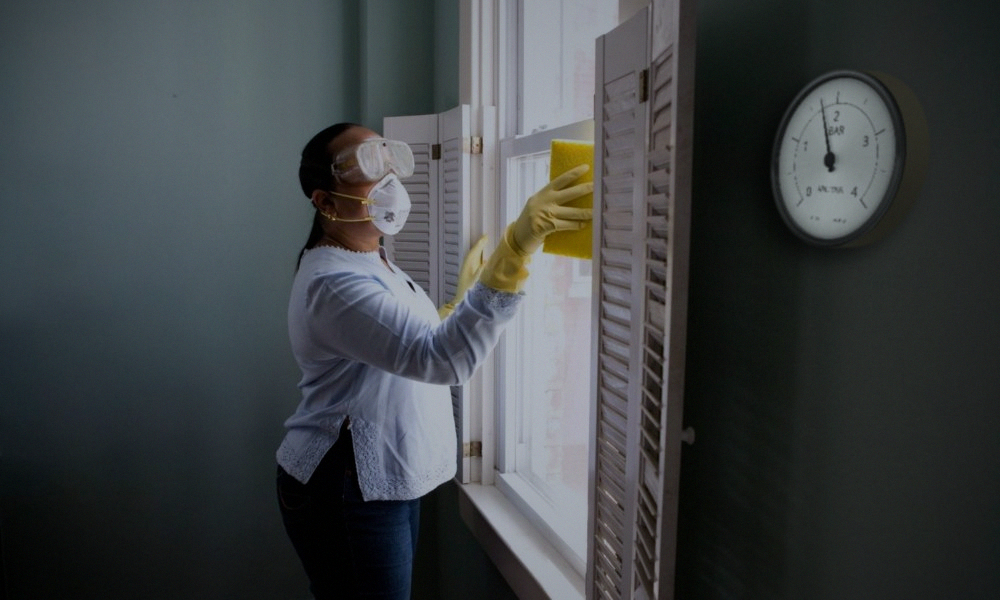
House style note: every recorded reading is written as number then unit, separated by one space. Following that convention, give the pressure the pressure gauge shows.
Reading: 1.75 bar
